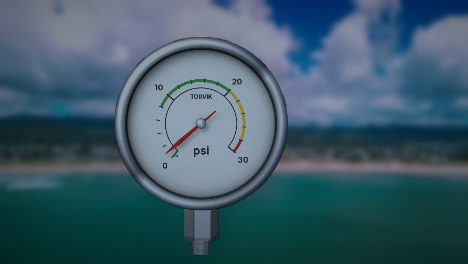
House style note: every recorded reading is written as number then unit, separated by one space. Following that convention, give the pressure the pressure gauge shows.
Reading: 1 psi
